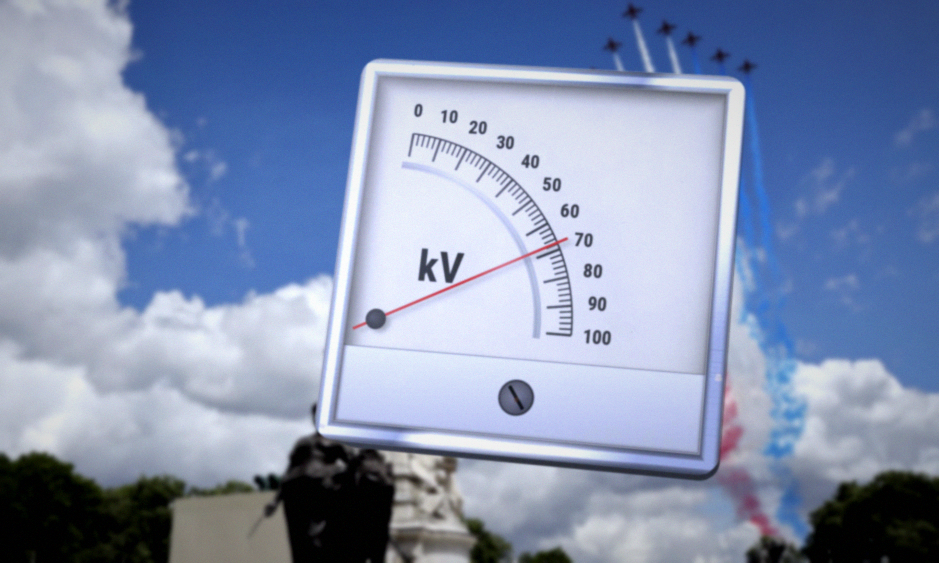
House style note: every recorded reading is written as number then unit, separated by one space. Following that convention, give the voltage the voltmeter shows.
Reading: 68 kV
